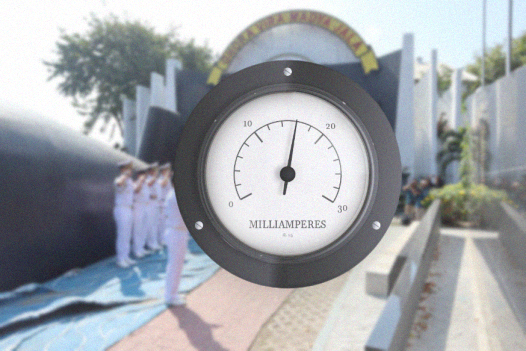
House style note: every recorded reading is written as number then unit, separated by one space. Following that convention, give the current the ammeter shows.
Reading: 16 mA
